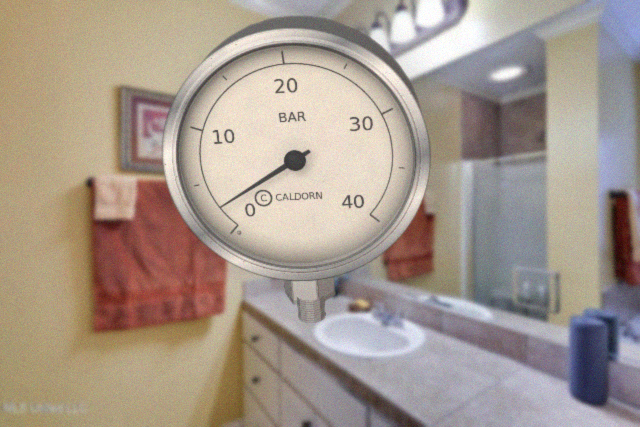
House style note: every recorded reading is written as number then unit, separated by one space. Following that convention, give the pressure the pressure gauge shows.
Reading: 2.5 bar
